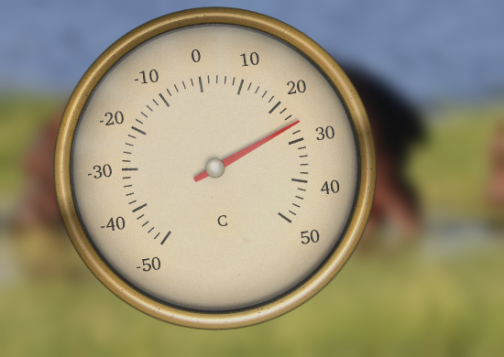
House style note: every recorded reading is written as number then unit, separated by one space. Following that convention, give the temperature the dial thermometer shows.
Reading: 26 °C
